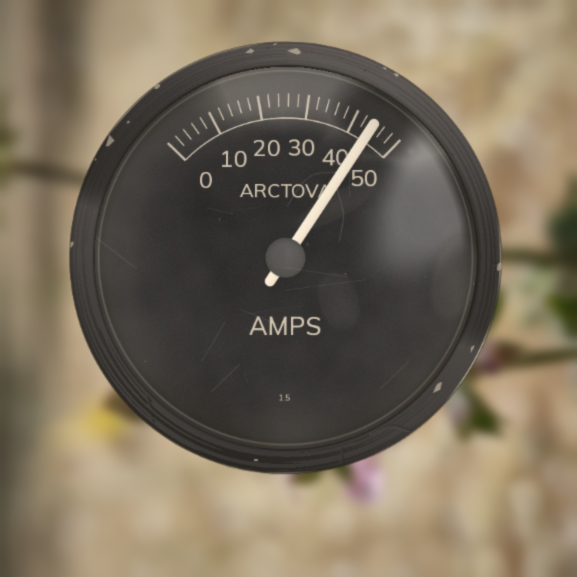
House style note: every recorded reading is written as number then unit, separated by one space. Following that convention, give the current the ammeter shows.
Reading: 44 A
